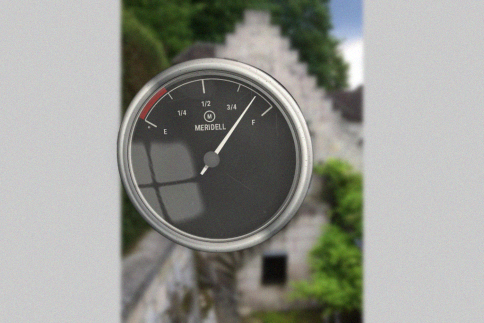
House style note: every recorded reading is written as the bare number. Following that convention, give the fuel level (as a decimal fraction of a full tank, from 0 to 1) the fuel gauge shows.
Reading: 0.875
